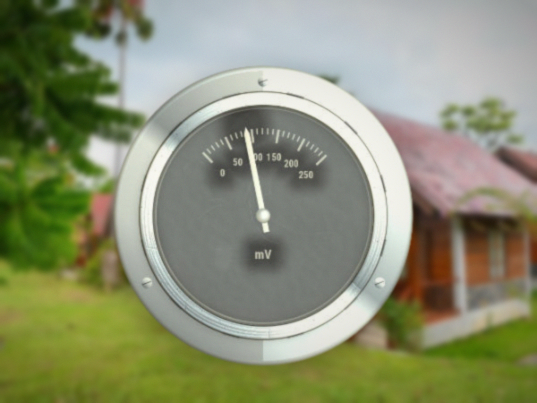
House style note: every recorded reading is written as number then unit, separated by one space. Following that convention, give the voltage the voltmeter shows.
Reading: 90 mV
